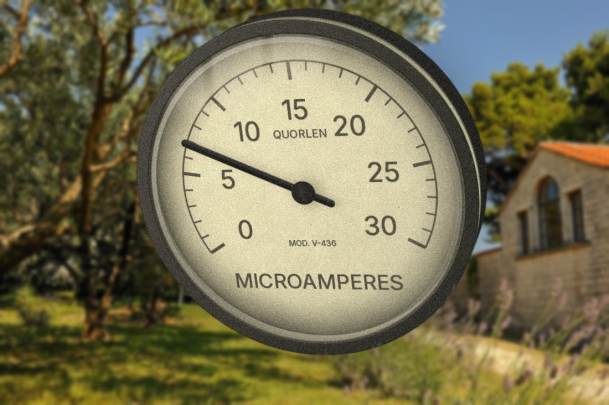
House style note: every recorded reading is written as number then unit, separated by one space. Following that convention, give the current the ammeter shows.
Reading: 7 µA
